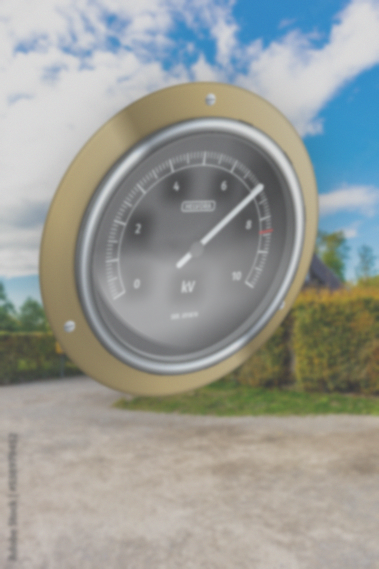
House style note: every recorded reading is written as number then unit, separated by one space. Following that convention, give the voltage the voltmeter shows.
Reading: 7 kV
